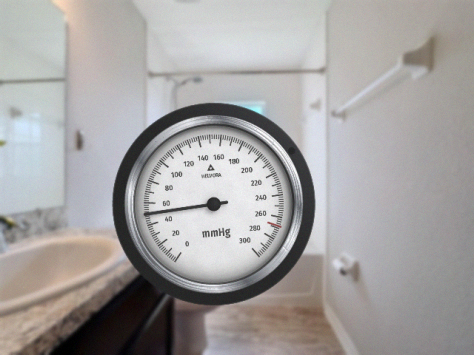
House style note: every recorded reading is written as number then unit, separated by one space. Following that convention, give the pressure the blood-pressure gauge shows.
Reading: 50 mmHg
